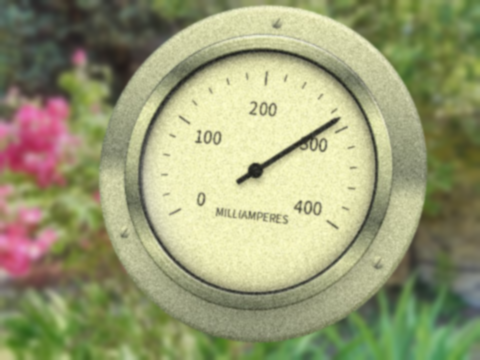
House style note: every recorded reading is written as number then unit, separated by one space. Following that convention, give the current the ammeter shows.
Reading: 290 mA
